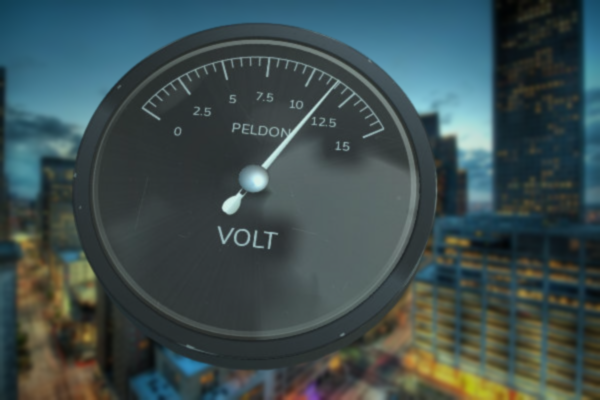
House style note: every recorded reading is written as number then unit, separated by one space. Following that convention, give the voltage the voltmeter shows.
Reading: 11.5 V
